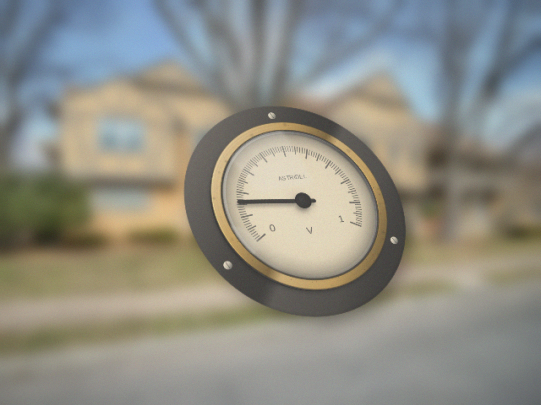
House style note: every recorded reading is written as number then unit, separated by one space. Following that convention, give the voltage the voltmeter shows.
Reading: 0.15 V
